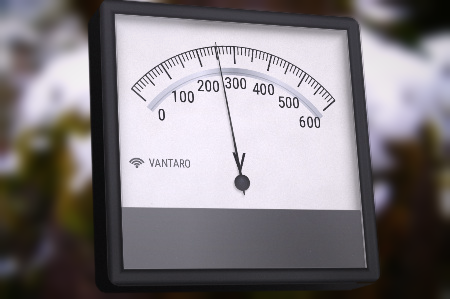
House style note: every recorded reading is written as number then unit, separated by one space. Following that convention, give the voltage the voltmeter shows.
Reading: 250 V
